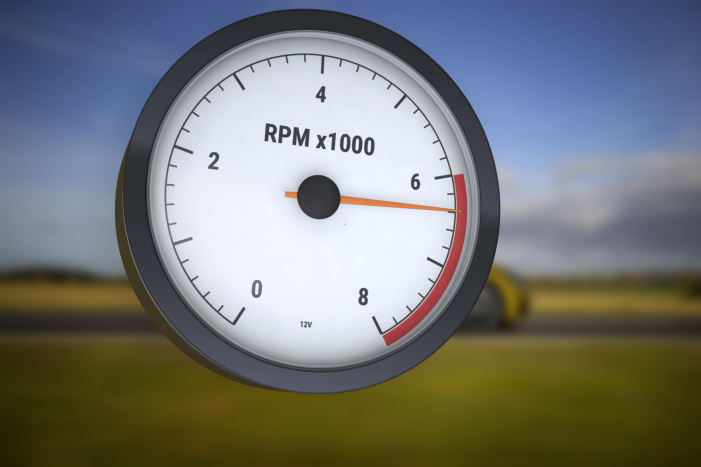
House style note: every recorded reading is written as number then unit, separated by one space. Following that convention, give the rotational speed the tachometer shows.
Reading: 6400 rpm
